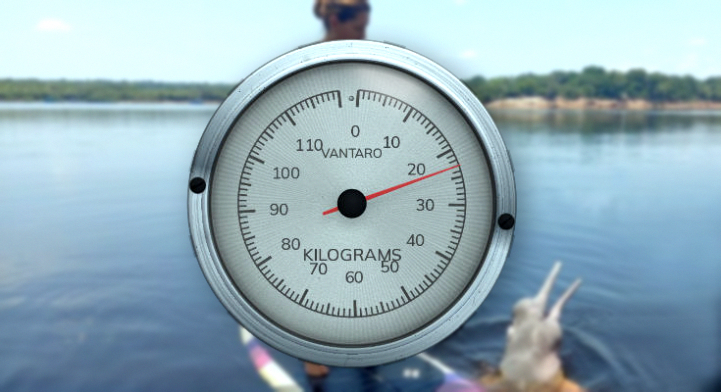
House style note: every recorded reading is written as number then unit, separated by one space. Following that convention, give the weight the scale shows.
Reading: 23 kg
